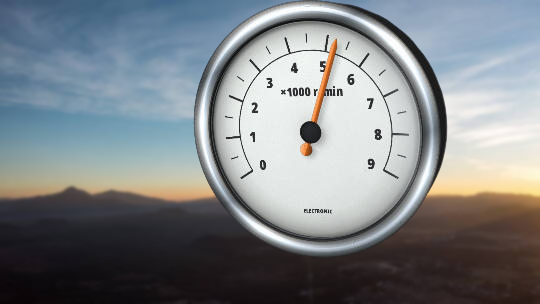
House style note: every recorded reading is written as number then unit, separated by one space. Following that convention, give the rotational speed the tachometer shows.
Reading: 5250 rpm
